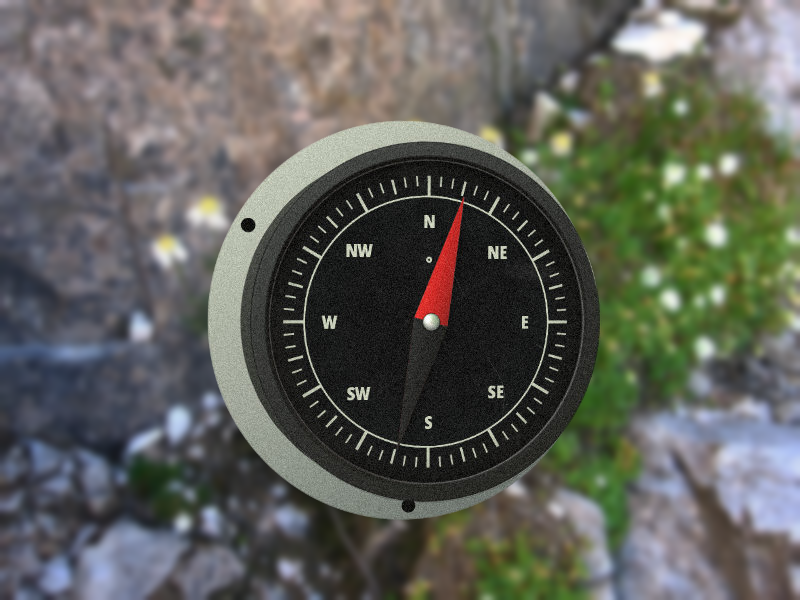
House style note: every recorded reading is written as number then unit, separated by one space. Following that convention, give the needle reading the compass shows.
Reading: 15 °
